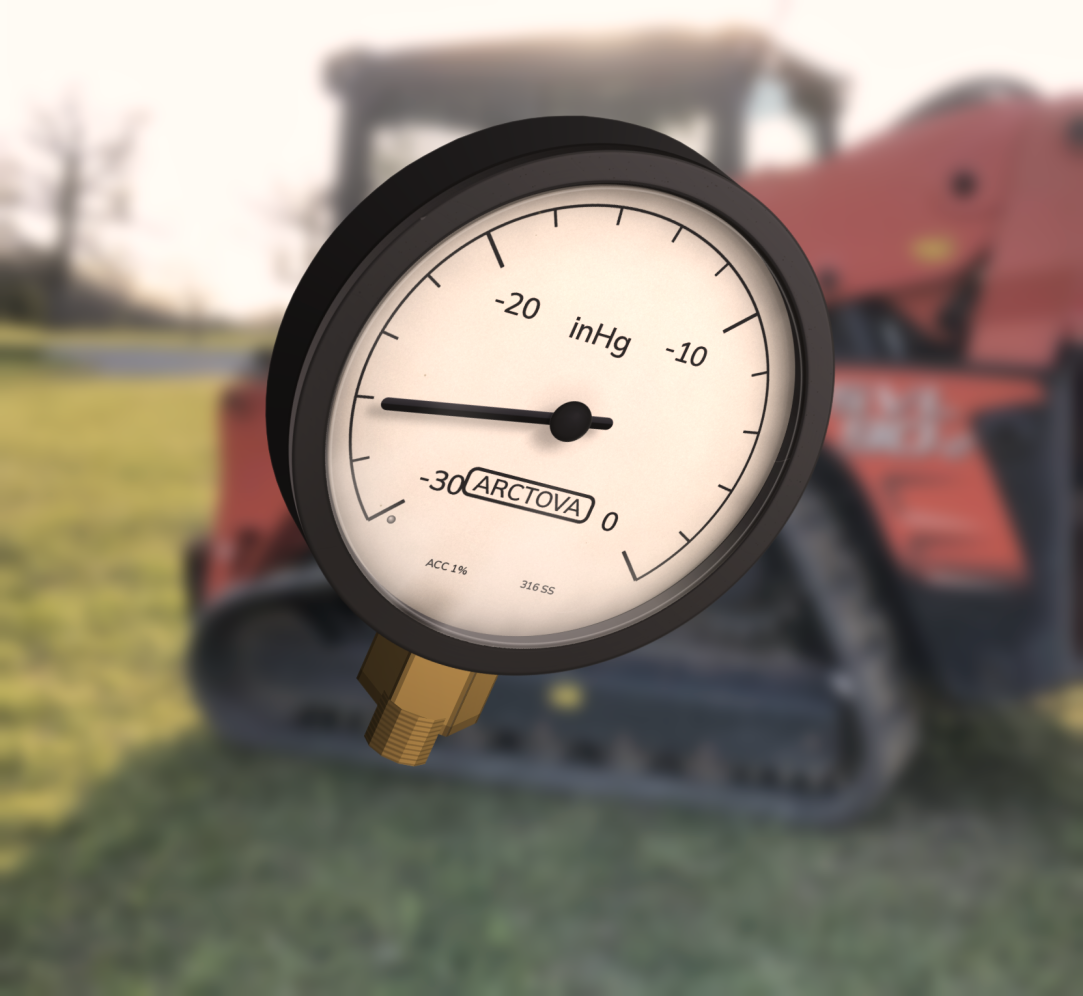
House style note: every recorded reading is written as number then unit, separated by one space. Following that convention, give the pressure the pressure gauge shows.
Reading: -26 inHg
